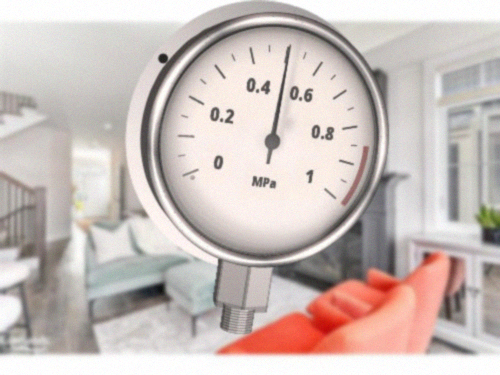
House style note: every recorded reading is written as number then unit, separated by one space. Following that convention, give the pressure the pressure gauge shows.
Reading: 0.5 MPa
